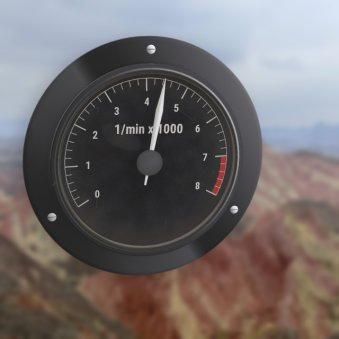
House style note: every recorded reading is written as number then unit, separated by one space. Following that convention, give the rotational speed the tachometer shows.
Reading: 4400 rpm
